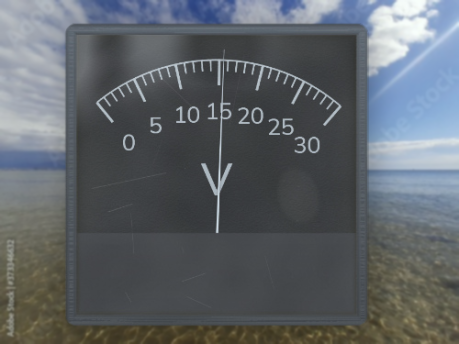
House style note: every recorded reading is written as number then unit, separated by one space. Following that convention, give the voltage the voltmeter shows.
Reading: 15.5 V
